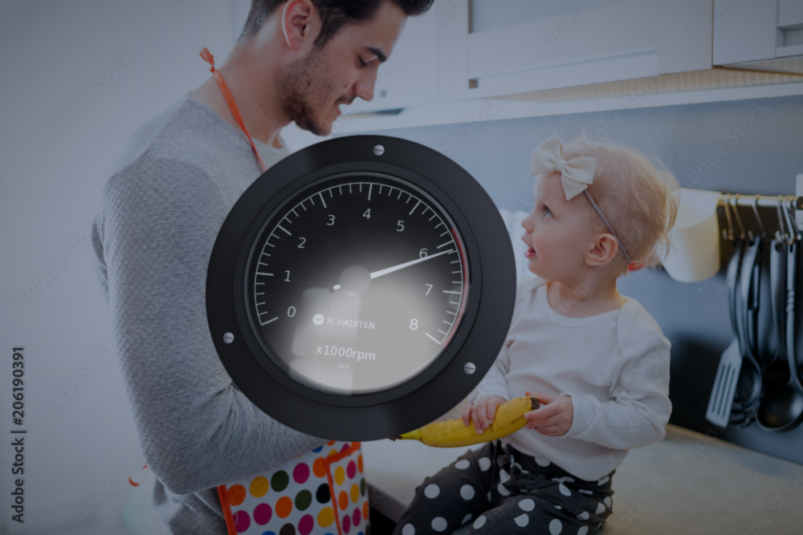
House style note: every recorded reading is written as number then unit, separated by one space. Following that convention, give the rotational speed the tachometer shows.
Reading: 6200 rpm
